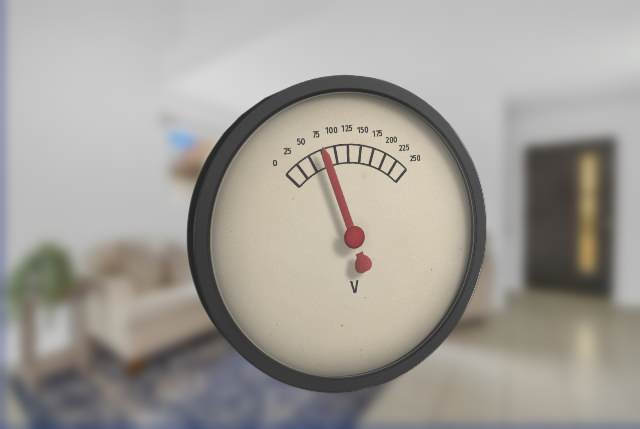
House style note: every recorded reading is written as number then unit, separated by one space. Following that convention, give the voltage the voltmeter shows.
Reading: 75 V
